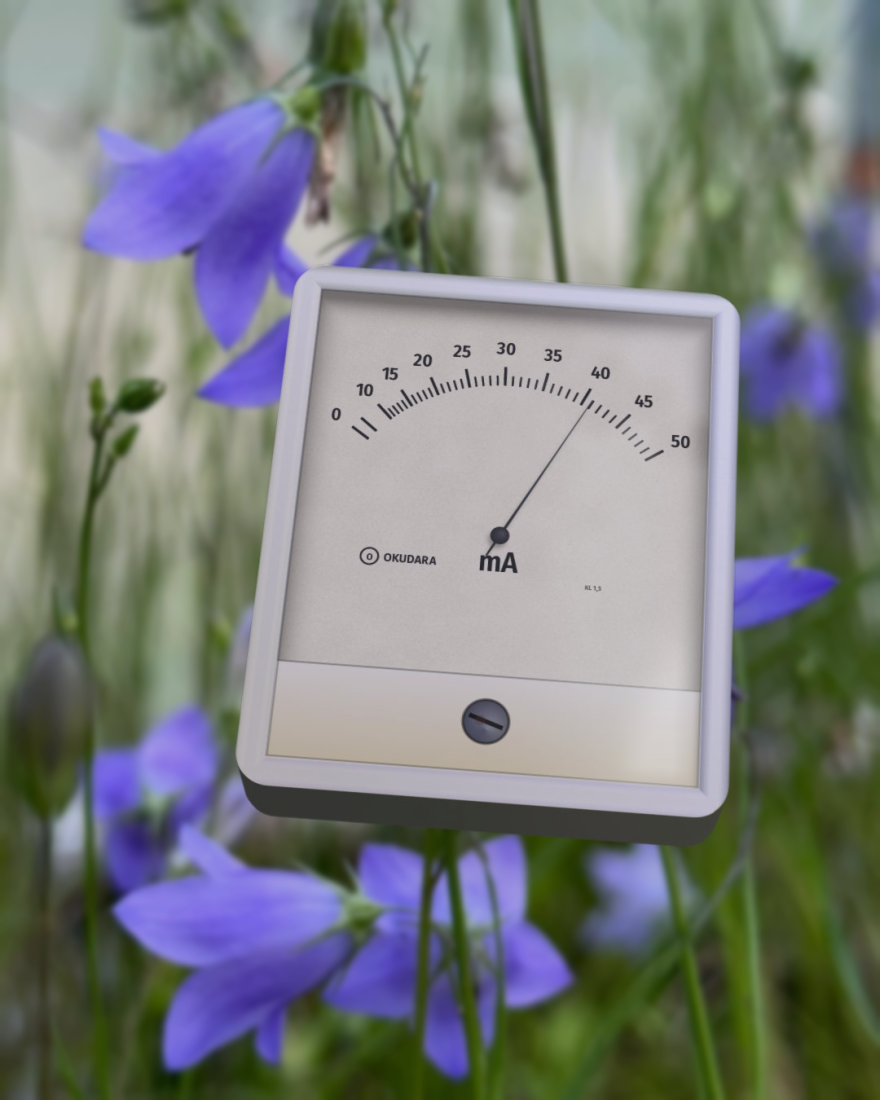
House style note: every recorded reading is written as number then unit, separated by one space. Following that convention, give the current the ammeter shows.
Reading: 41 mA
